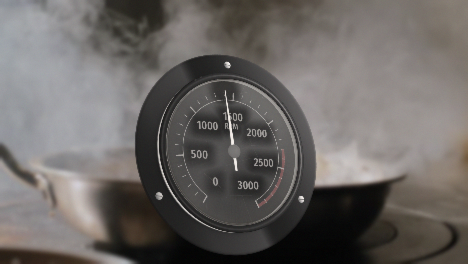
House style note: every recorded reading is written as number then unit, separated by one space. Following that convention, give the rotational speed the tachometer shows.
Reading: 1400 rpm
